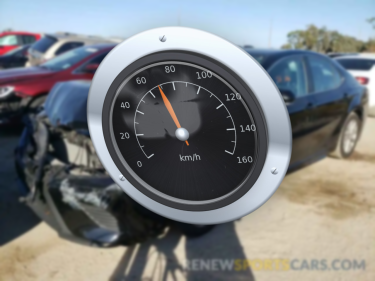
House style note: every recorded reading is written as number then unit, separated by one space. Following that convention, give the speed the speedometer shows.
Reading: 70 km/h
